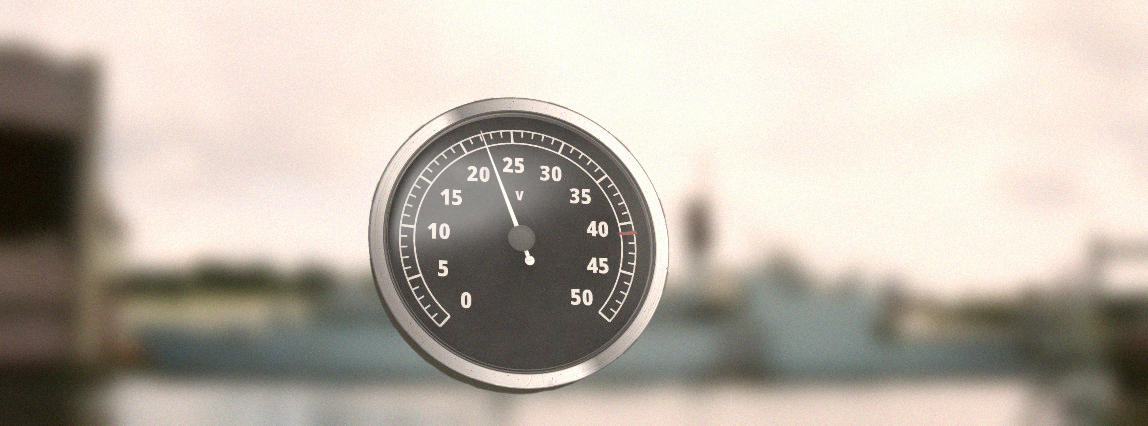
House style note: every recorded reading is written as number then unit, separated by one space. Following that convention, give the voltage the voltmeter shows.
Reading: 22 V
